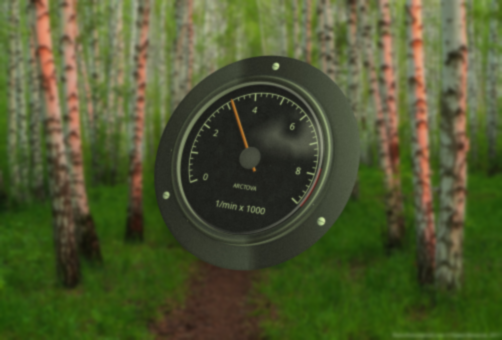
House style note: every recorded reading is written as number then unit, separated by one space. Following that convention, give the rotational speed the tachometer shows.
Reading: 3200 rpm
